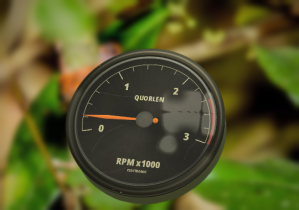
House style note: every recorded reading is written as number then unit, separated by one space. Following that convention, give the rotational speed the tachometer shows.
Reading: 200 rpm
